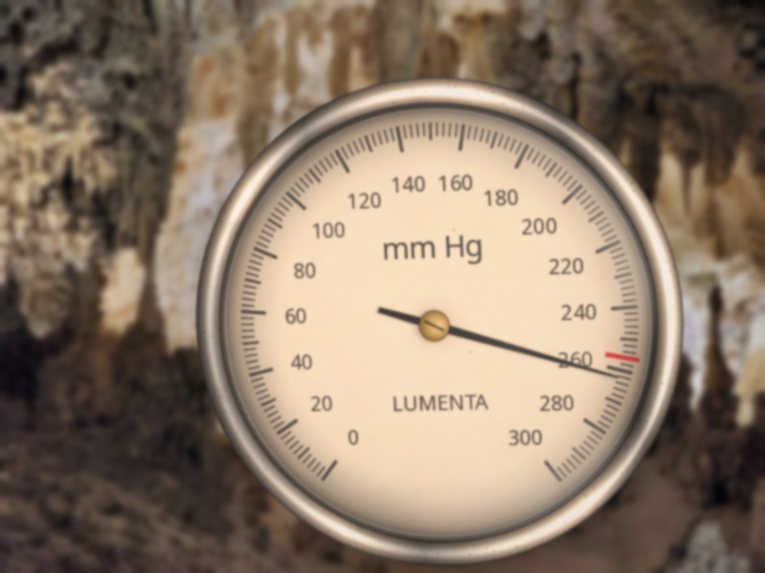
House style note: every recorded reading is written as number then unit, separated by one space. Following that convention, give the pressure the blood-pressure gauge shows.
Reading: 262 mmHg
